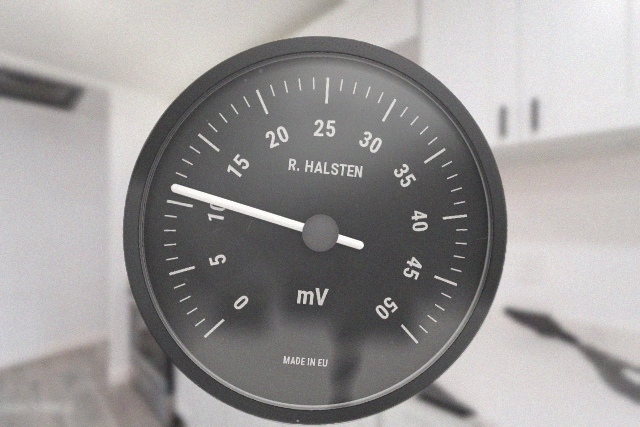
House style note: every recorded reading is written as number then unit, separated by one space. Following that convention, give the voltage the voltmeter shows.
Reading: 11 mV
